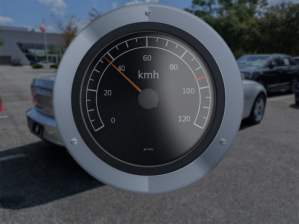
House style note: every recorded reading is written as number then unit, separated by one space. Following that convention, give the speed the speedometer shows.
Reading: 37.5 km/h
